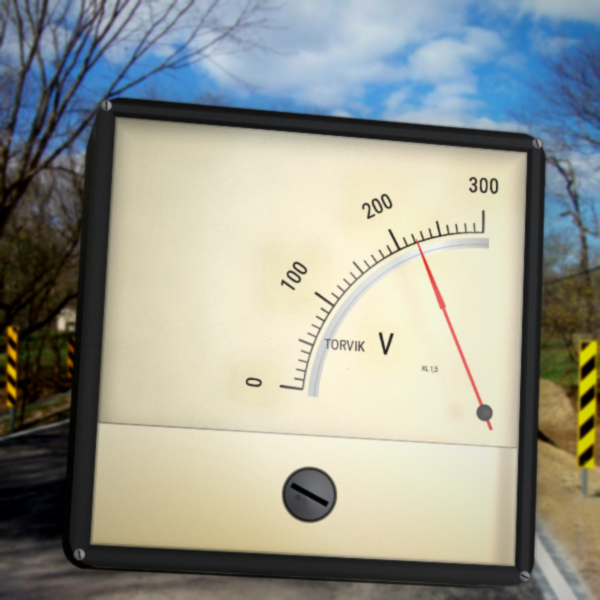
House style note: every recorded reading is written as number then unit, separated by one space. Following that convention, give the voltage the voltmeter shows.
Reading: 220 V
